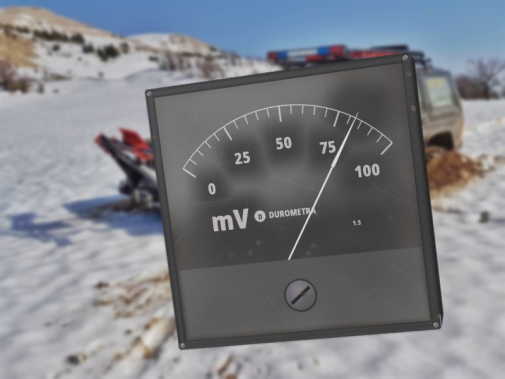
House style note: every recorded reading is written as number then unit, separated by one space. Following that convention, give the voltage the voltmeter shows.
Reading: 82.5 mV
